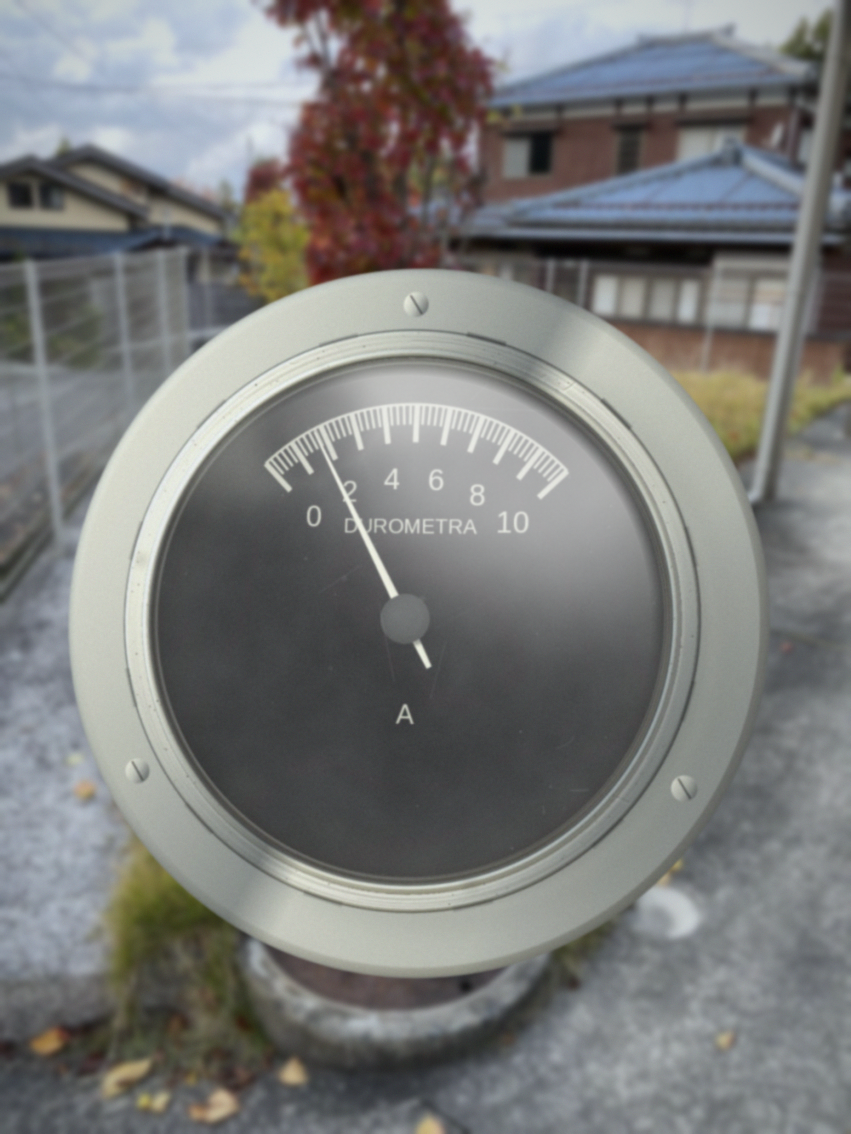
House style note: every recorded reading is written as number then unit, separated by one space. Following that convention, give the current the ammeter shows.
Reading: 1.8 A
